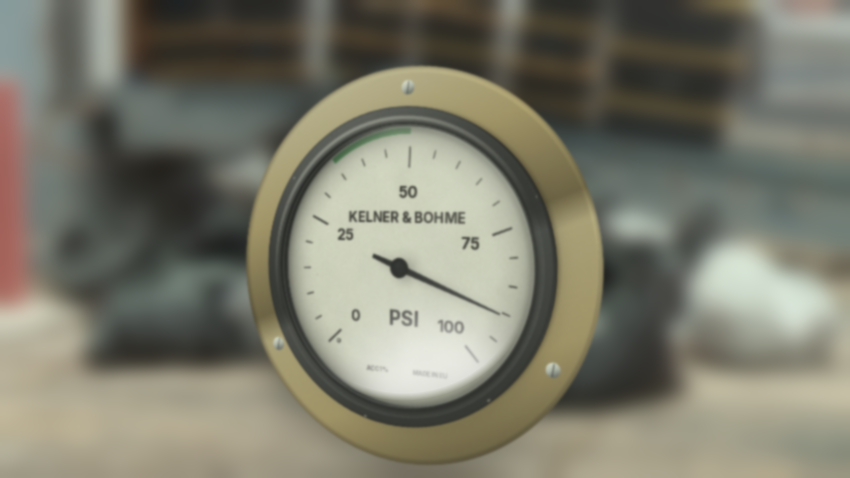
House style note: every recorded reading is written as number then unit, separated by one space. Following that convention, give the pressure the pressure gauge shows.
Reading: 90 psi
